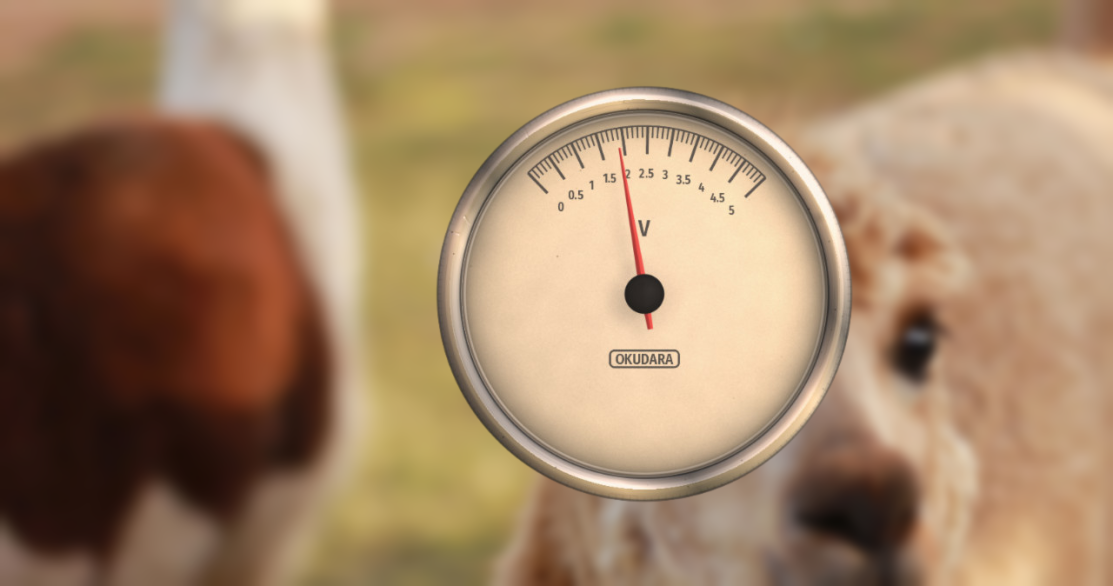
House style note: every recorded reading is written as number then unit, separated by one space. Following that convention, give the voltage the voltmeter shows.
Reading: 1.9 V
